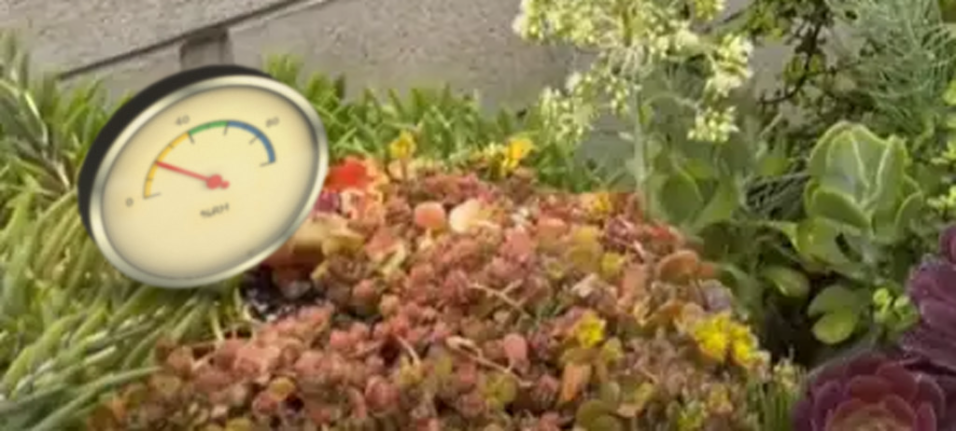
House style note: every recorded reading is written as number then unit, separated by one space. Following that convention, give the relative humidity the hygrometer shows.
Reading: 20 %
